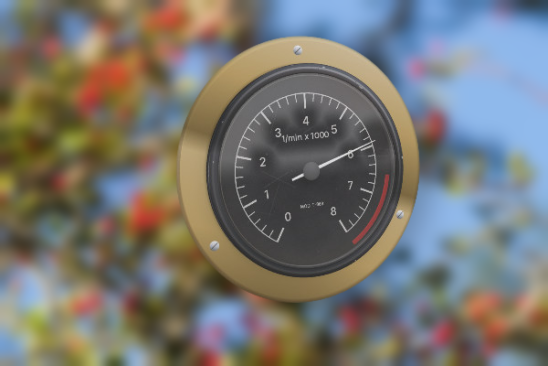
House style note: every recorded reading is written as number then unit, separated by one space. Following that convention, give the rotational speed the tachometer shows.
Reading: 5900 rpm
